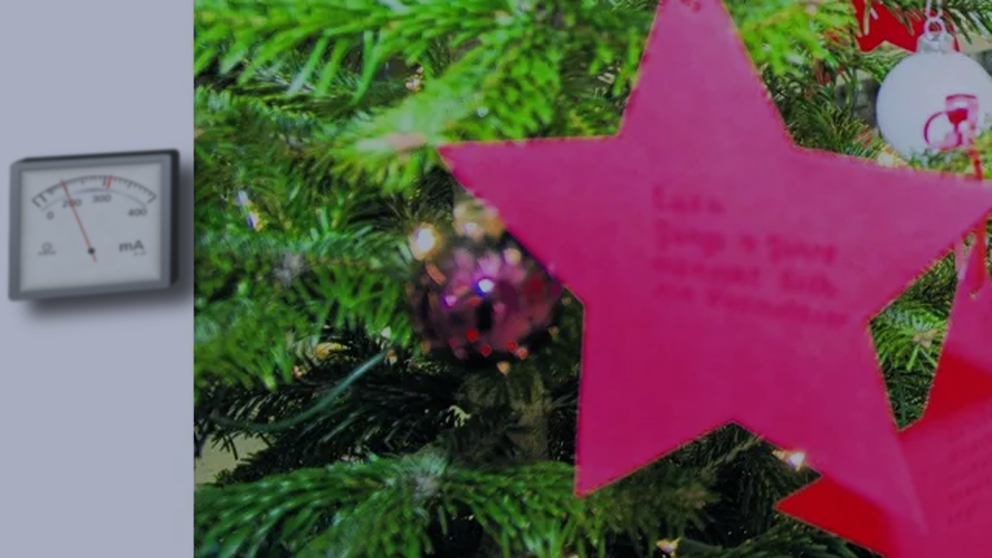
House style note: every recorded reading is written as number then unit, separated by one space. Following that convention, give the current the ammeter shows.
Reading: 200 mA
